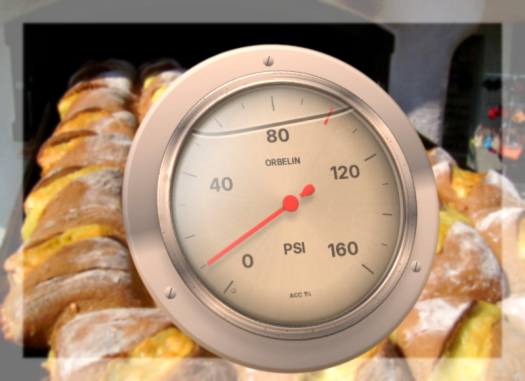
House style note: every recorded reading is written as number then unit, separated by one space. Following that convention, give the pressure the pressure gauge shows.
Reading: 10 psi
